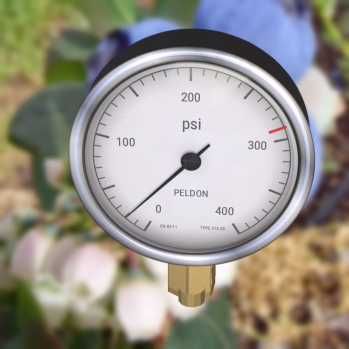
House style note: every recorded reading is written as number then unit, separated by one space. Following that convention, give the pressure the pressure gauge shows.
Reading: 20 psi
